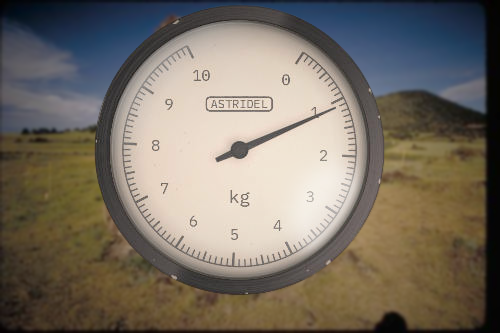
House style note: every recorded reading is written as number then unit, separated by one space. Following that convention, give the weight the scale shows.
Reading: 1.1 kg
